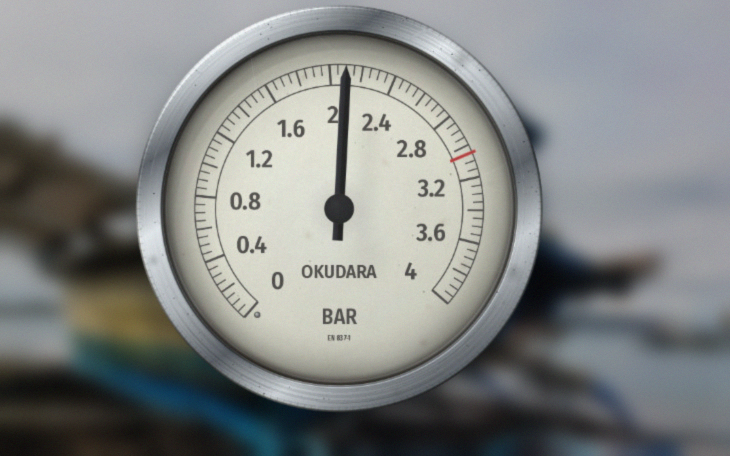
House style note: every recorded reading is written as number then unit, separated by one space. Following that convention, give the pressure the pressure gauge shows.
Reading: 2.1 bar
